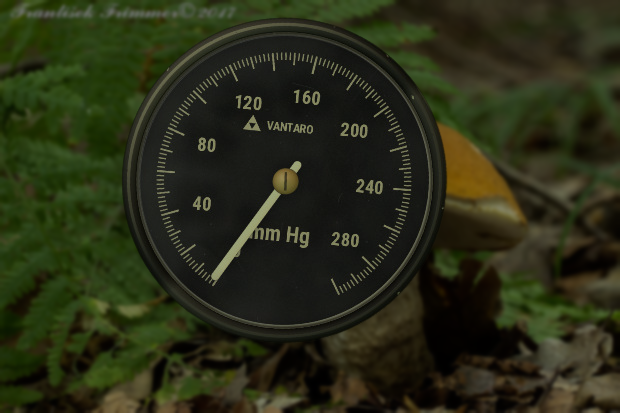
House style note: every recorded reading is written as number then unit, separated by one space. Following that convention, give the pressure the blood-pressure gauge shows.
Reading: 2 mmHg
